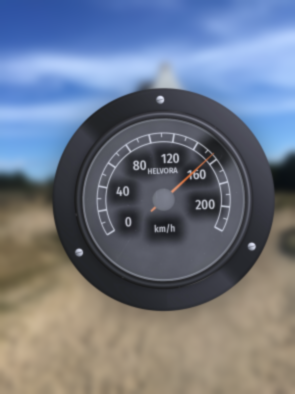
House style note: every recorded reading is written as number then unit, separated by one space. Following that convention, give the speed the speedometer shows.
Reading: 155 km/h
